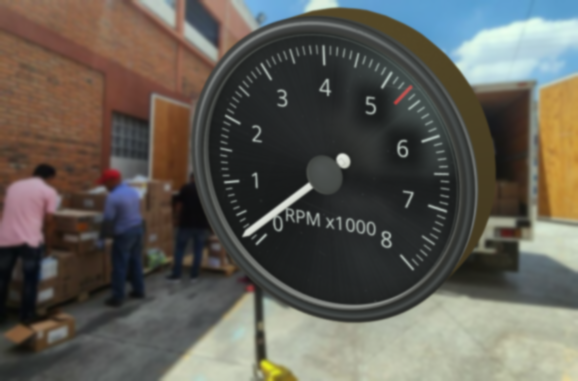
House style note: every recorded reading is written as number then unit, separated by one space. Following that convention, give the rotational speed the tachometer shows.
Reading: 200 rpm
